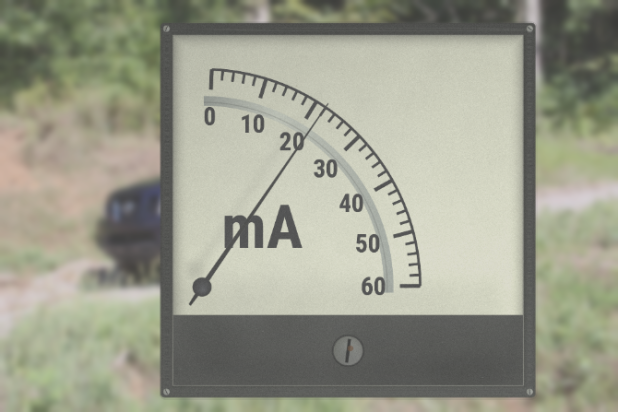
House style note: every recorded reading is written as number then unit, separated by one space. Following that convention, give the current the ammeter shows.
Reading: 22 mA
